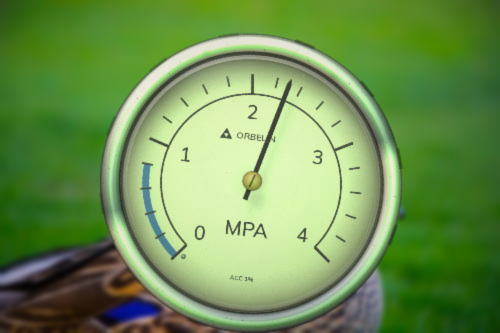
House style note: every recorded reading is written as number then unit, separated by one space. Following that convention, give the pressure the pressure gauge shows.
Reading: 2.3 MPa
